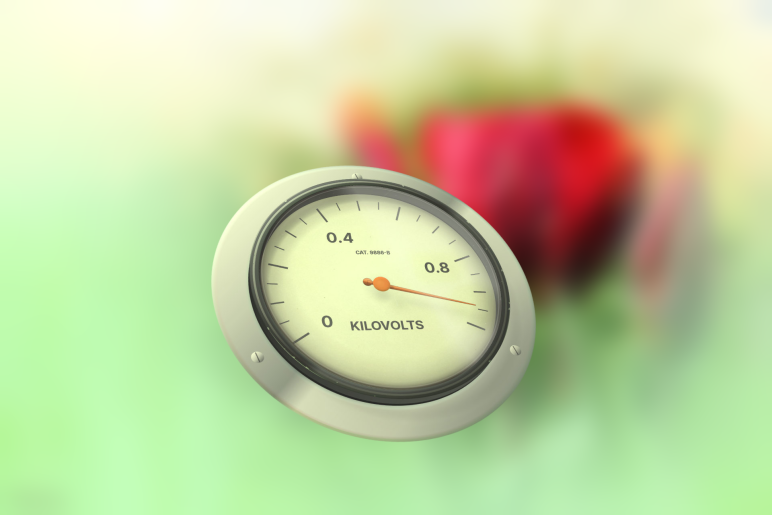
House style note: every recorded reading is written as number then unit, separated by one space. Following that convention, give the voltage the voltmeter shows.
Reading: 0.95 kV
